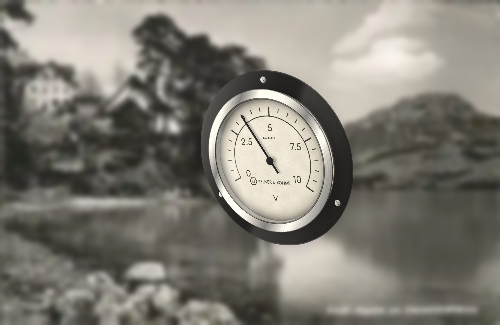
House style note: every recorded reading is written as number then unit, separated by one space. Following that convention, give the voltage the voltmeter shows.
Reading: 3.5 V
